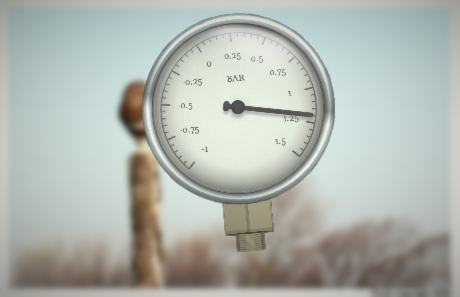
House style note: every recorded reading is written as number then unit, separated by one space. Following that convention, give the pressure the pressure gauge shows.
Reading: 1.2 bar
